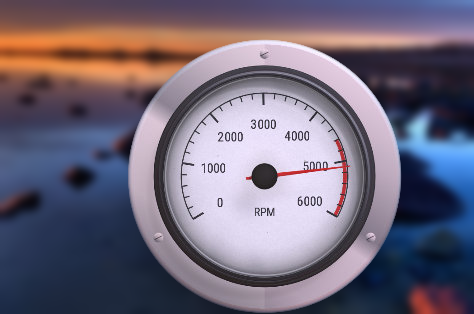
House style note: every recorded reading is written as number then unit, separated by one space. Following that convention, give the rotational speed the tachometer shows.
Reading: 5100 rpm
